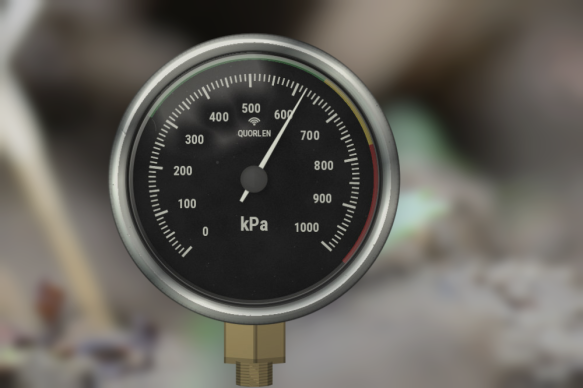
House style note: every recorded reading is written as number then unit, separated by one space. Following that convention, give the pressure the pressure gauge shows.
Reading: 620 kPa
